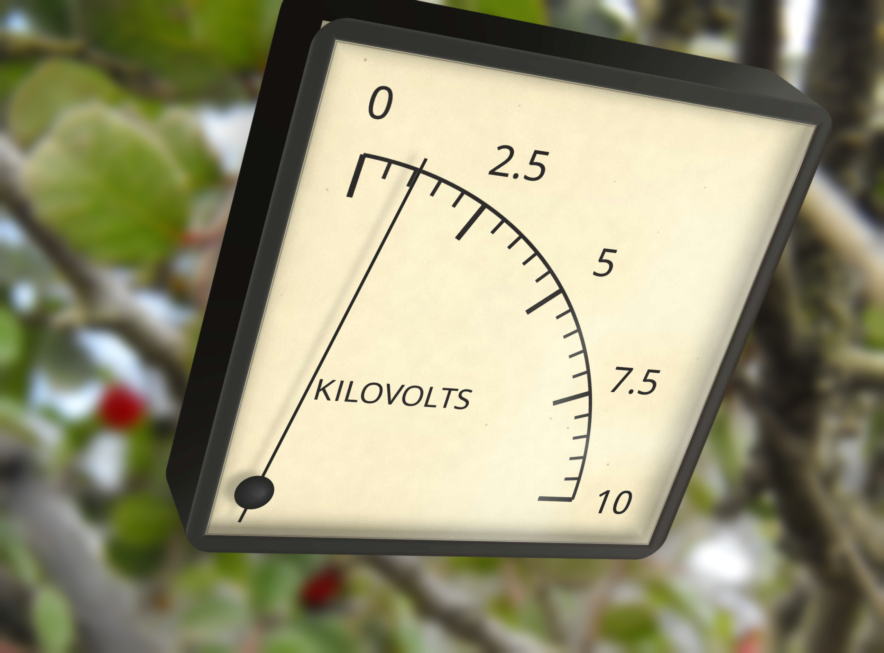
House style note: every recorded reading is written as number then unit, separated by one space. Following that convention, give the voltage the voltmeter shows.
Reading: 1 kV
